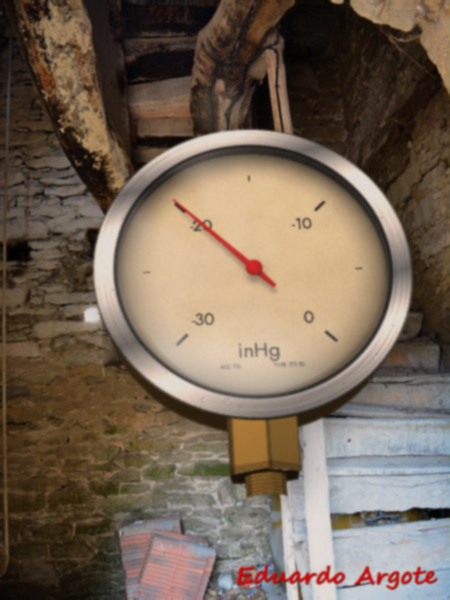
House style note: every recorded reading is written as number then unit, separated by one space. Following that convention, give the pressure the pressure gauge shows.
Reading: -20 inHg
